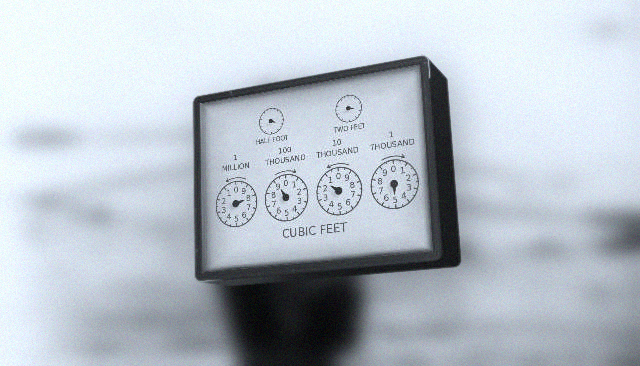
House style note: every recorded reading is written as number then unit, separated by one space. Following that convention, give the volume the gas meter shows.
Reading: 791500 ft³
